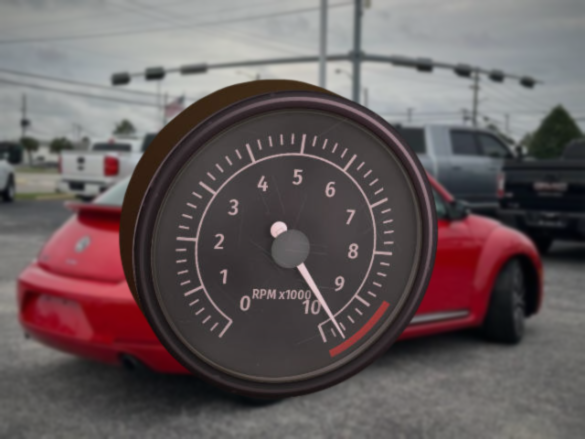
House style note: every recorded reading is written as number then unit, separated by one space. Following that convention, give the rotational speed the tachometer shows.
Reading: 9700 rpm
